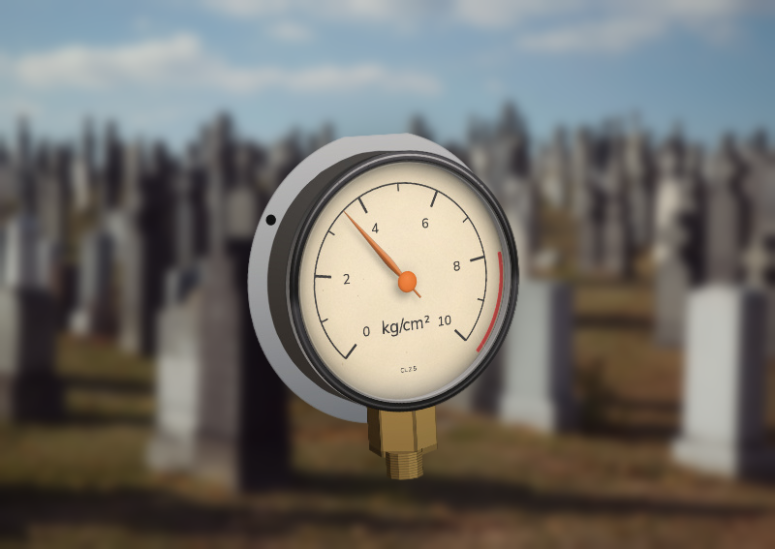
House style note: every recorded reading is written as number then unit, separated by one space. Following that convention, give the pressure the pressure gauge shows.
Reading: 3.5 kg/cm²
